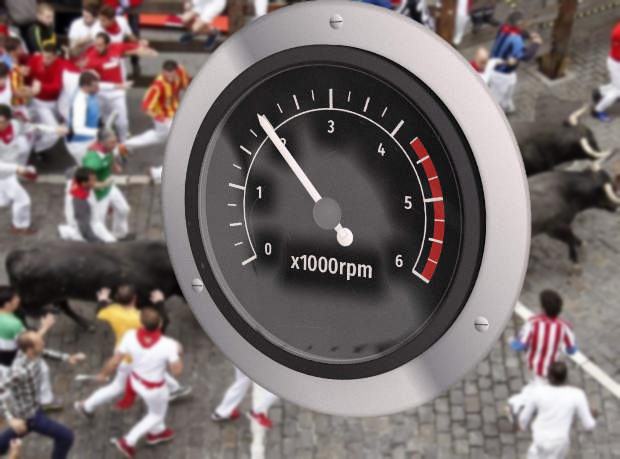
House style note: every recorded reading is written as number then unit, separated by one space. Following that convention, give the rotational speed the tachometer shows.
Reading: 2000 rpm
